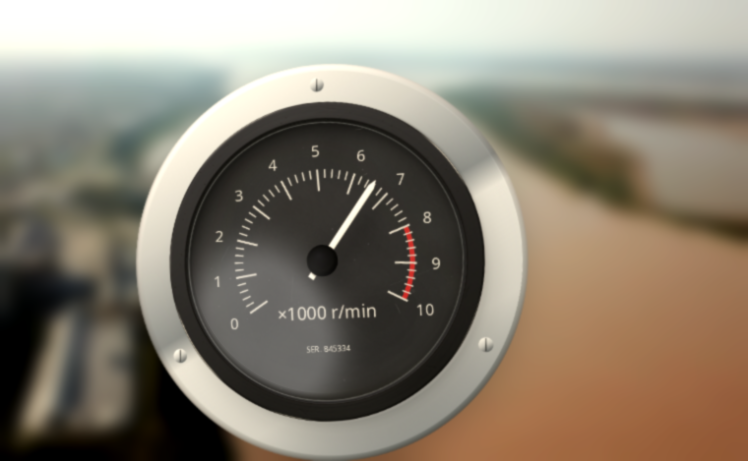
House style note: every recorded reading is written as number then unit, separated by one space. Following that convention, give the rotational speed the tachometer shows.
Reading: 6600 rpm
